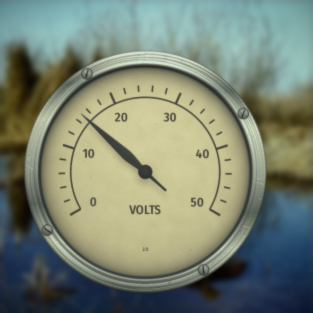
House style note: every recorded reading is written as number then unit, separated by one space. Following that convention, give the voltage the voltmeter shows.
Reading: 15 V
